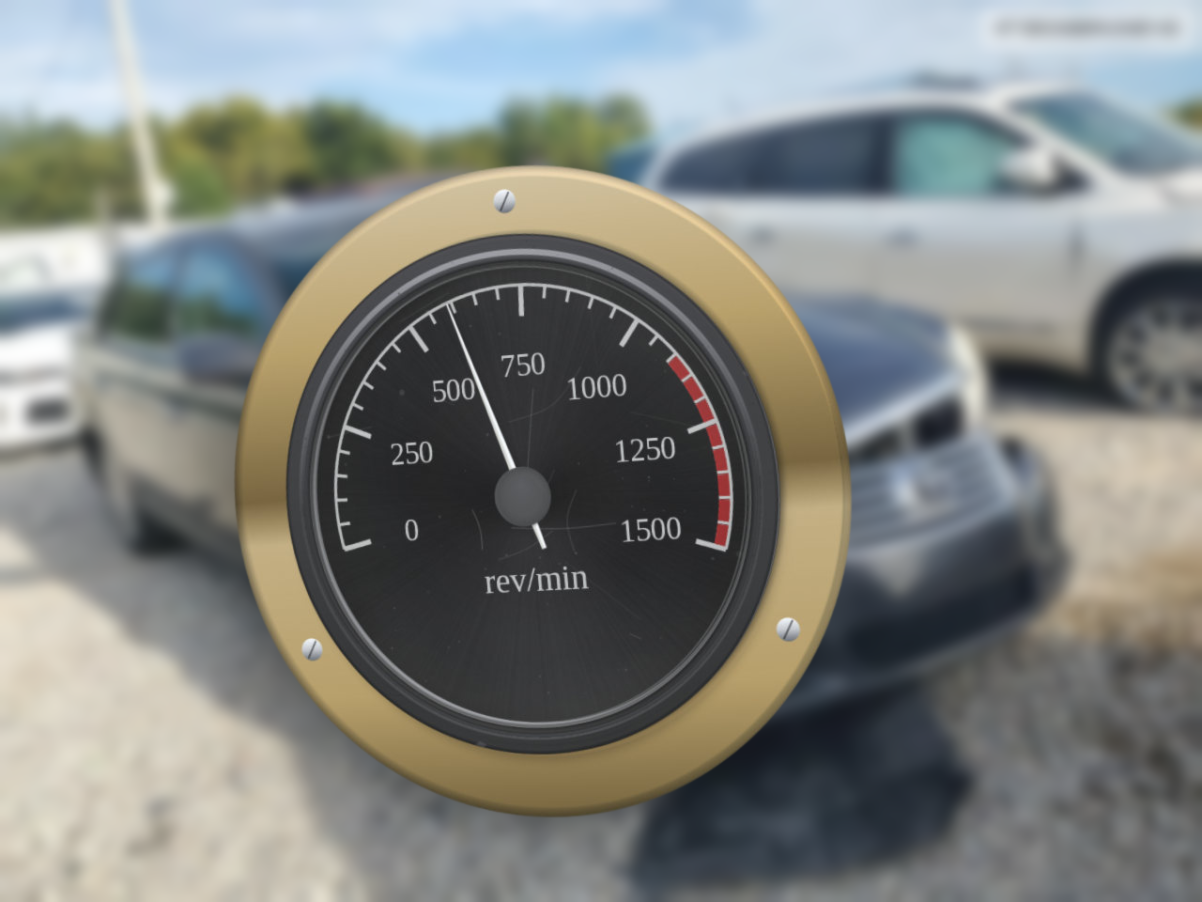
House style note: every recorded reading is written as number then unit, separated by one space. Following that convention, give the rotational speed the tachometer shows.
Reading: 600 rpm
